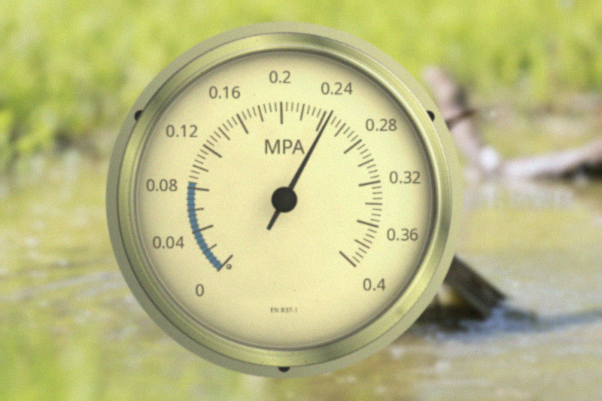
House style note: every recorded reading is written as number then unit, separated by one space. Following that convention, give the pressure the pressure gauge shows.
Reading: 0.245 MPa
